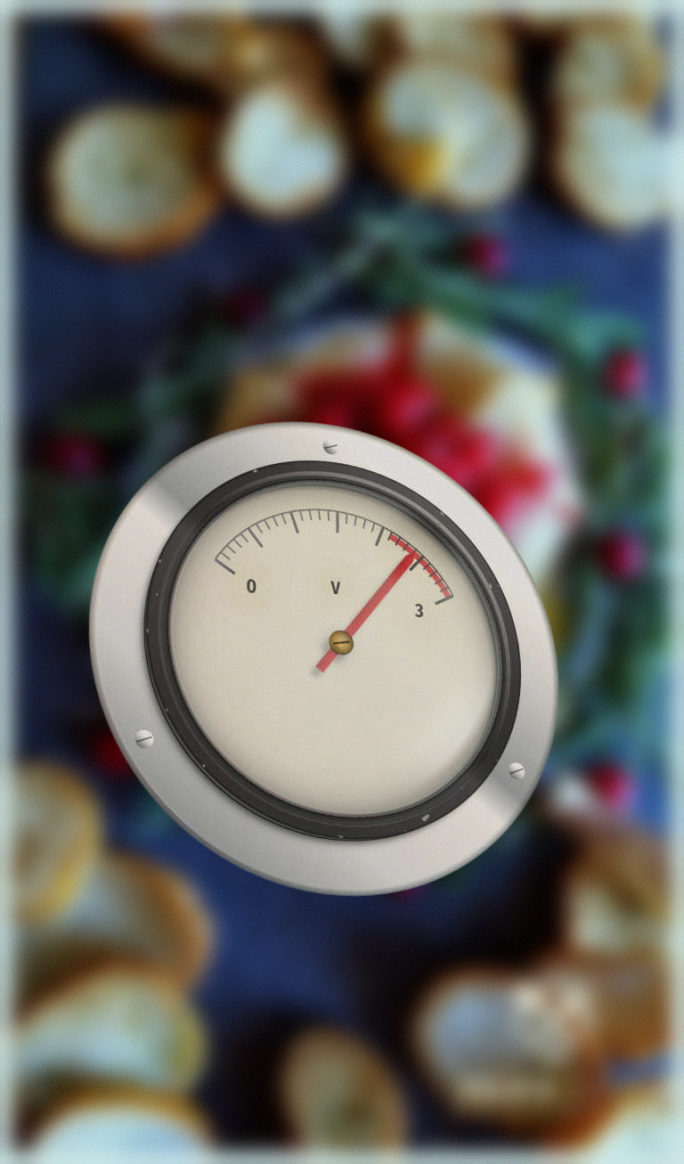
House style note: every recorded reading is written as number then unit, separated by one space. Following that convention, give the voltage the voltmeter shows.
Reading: 2.4 V
